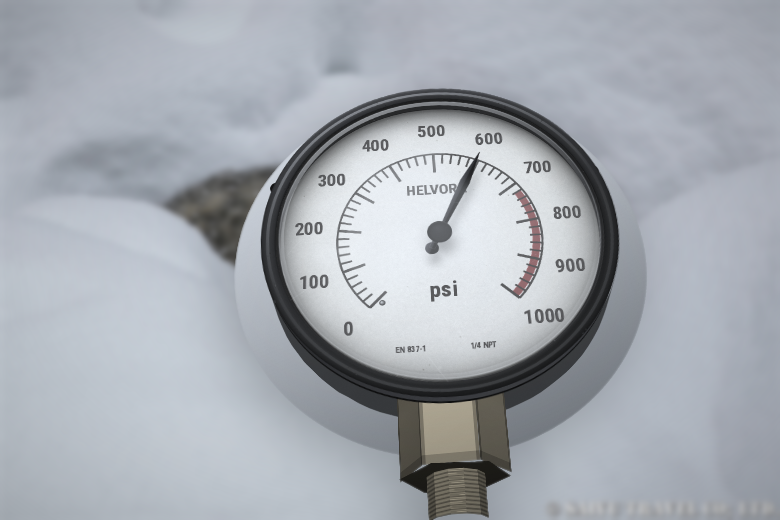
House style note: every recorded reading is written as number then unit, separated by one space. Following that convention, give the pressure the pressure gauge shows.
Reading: 600 psi
